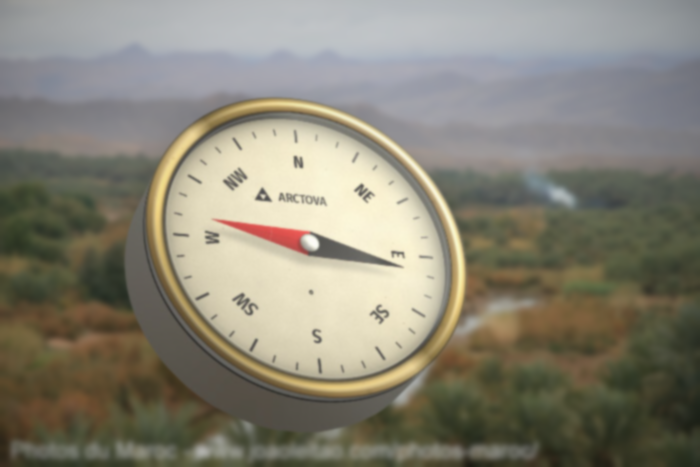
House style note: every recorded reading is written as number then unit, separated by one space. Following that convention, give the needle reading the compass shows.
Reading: 280 °
